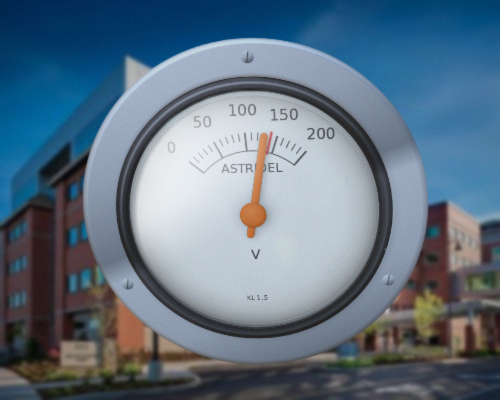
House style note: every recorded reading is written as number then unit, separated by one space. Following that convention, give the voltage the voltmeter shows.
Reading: 130 V
